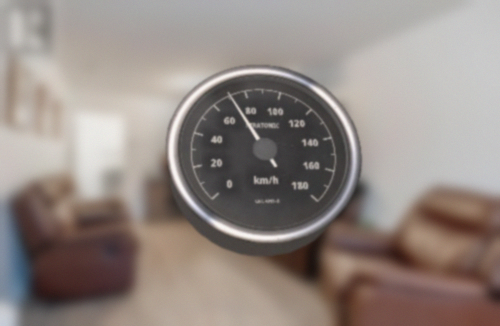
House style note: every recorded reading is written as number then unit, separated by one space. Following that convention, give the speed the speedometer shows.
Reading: 70 km/h
